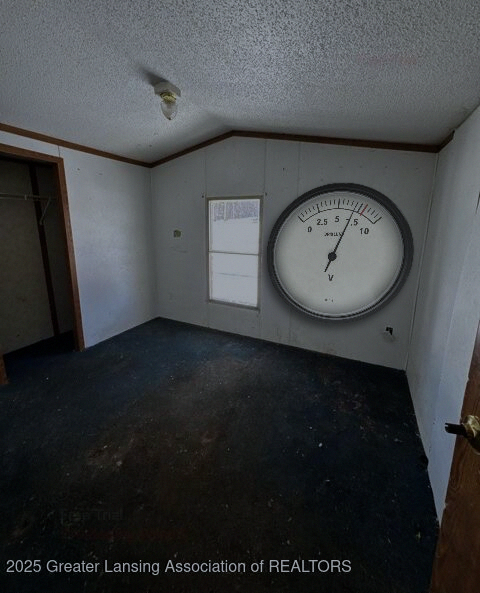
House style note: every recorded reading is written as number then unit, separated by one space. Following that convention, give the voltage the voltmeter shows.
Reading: 7 V
